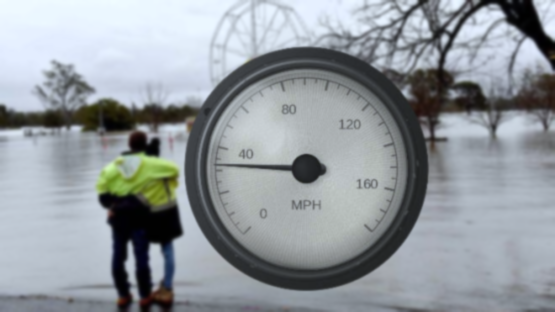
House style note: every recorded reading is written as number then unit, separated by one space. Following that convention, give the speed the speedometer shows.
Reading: 32.5 mph
